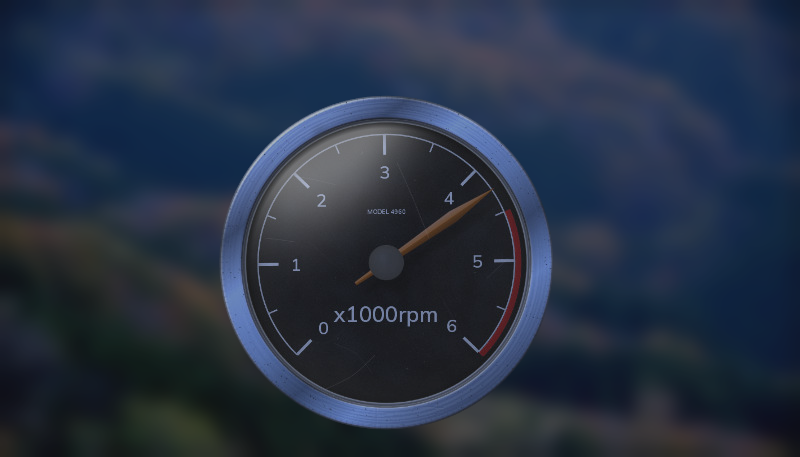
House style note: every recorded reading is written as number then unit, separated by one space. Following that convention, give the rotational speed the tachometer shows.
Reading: 4250 rpm
